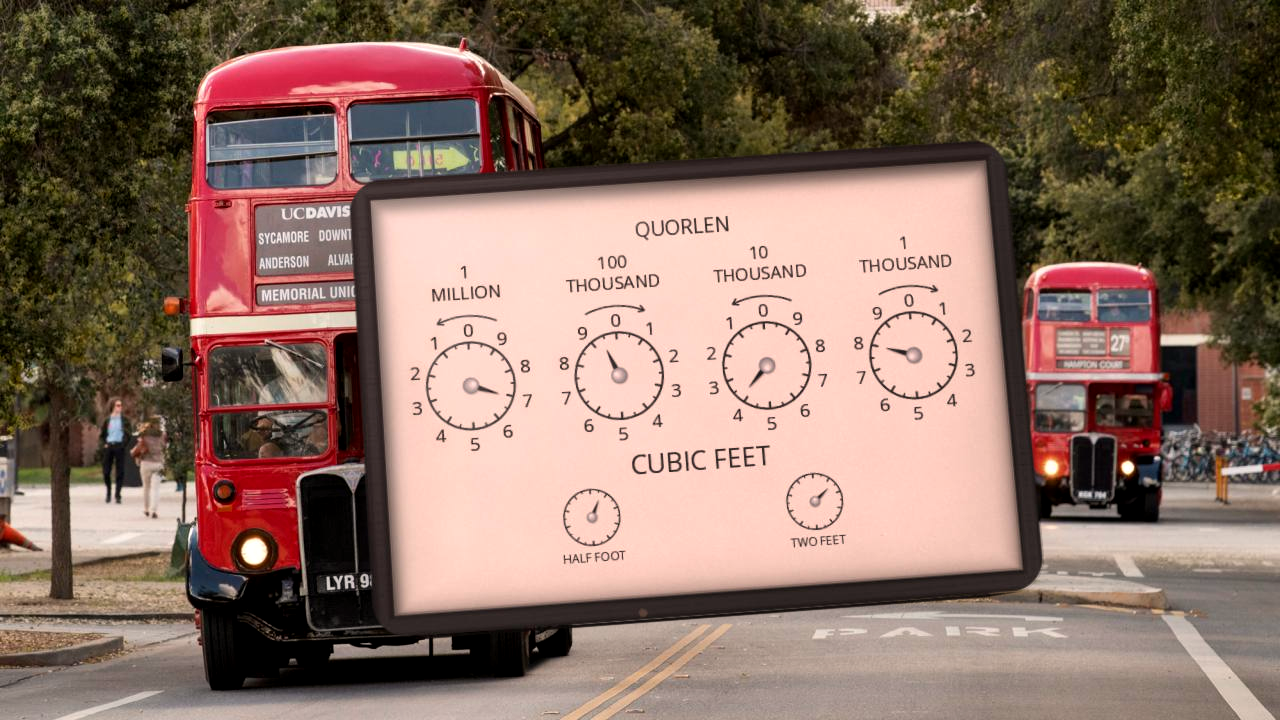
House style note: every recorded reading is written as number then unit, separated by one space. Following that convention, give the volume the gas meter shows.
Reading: 693800 ft³
